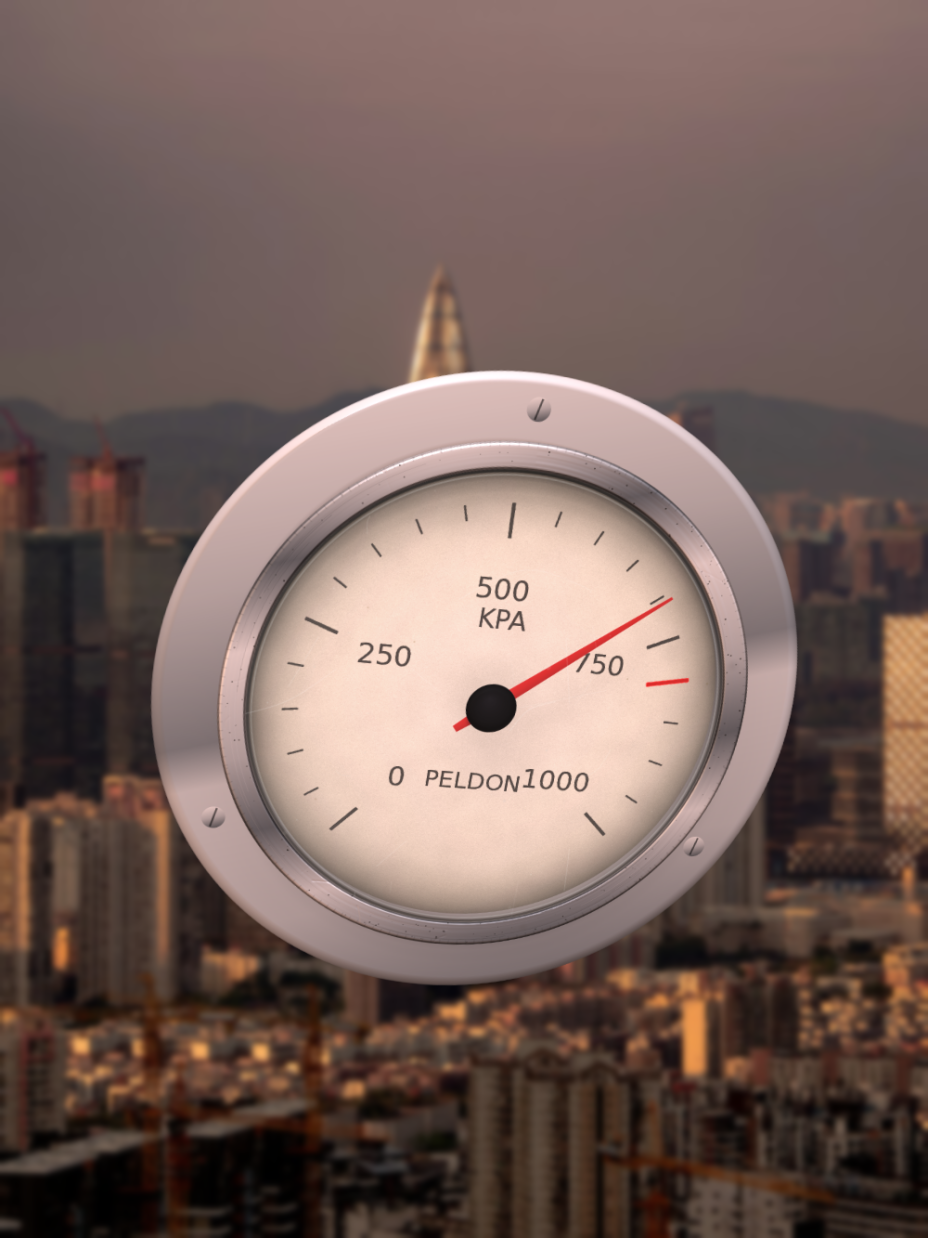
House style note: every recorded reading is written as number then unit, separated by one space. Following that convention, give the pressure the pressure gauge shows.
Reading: 700 kPa
